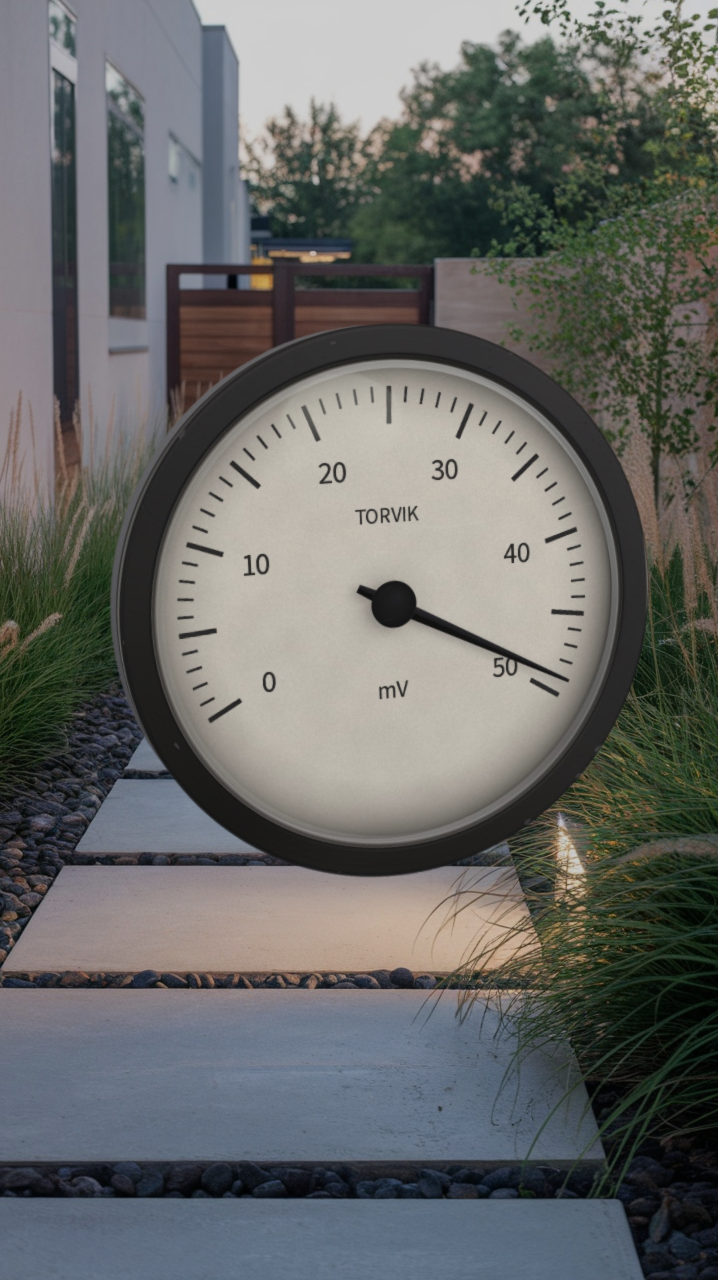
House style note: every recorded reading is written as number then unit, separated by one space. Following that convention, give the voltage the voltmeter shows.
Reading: 49 mV
